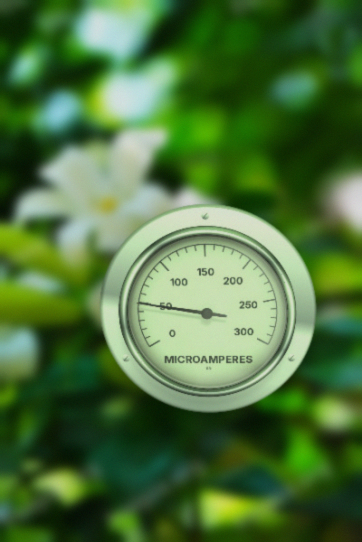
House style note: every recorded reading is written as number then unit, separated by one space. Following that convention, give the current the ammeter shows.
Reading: 50 µA
